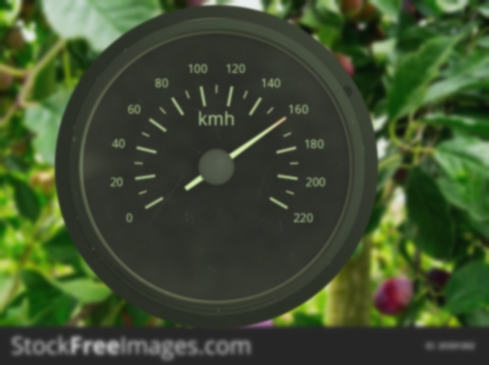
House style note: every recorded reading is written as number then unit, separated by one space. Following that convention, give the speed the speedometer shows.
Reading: 160 km/h
